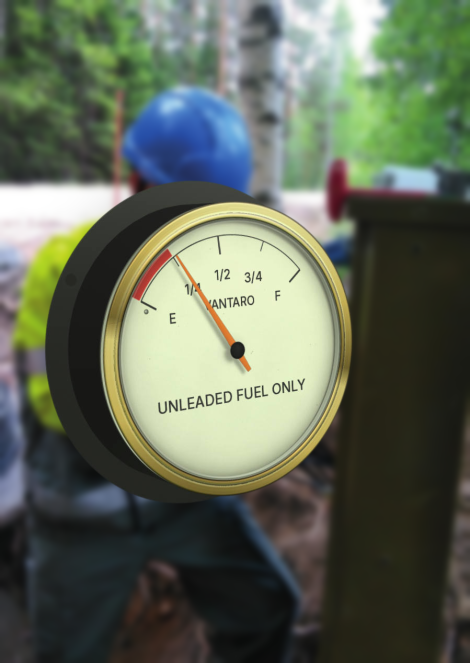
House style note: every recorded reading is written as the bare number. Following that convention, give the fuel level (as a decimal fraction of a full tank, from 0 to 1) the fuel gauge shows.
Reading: 0.25
